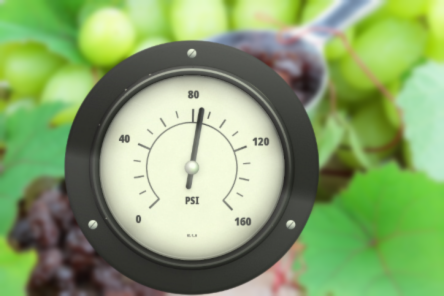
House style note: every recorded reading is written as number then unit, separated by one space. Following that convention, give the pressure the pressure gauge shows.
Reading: 85 psi
